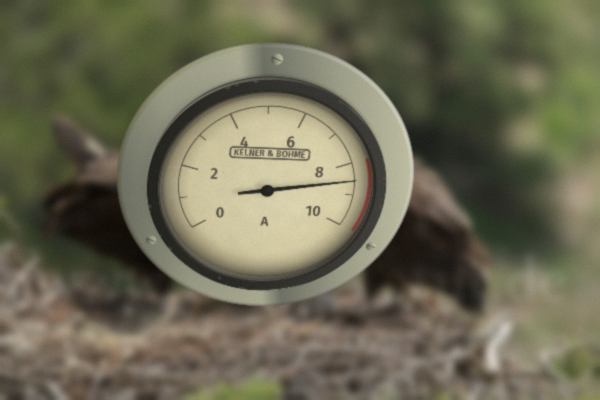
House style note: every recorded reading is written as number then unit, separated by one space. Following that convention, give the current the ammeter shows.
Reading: 8.5 A
